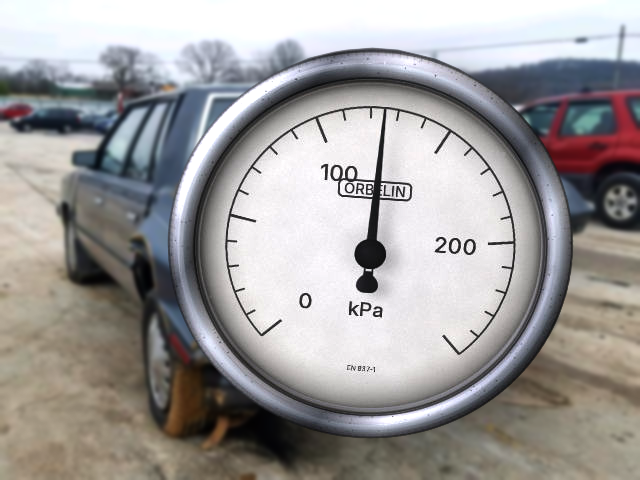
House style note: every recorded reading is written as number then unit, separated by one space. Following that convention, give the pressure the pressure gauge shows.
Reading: 125 kPa
